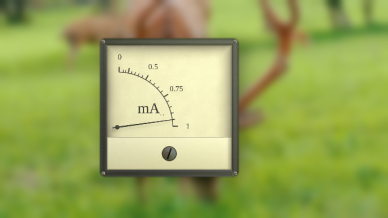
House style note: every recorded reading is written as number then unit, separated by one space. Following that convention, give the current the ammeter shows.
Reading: 0.95 mA
